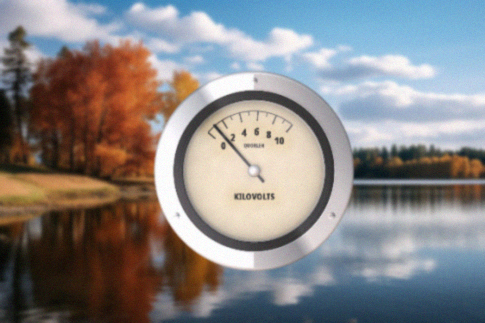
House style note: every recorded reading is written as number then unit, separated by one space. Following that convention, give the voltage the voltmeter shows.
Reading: 1 kV
